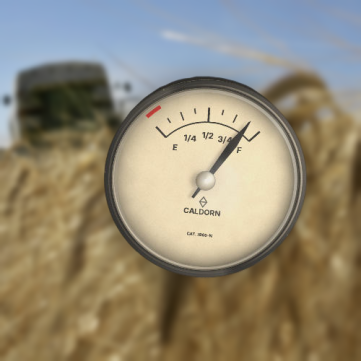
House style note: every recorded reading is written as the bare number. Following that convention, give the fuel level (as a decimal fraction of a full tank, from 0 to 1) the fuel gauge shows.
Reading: 0.875
